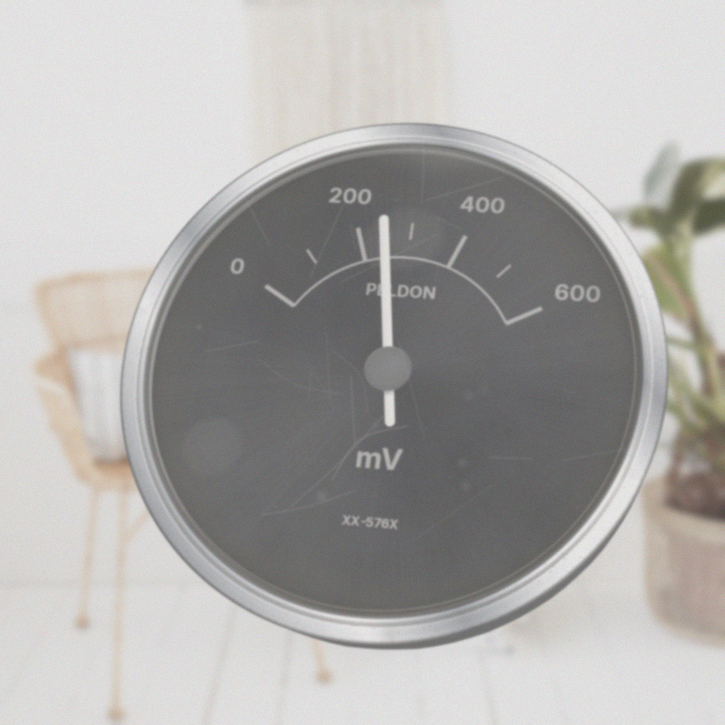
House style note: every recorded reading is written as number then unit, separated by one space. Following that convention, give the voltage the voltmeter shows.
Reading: 250 mV
